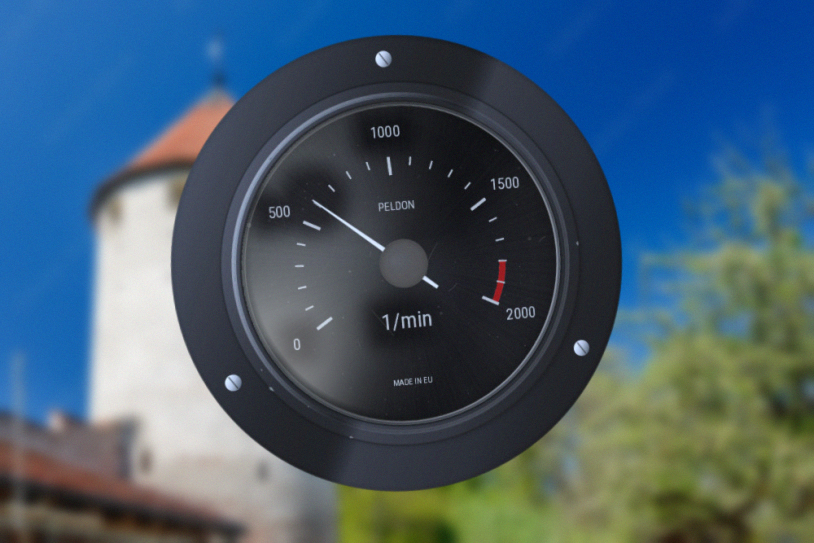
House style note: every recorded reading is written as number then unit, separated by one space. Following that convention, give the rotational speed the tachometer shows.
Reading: 600 rpm
